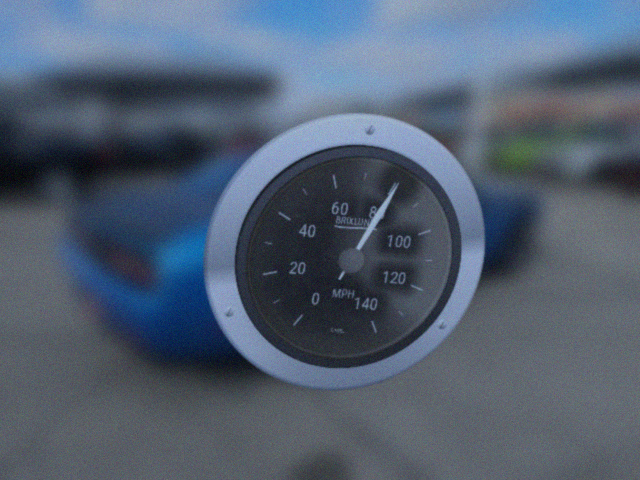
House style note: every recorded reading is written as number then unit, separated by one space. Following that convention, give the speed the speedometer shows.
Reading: 80 mph
